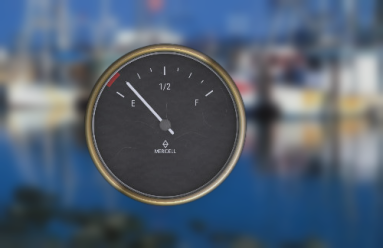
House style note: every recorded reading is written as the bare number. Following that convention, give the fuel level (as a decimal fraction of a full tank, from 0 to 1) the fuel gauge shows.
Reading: 0.125
